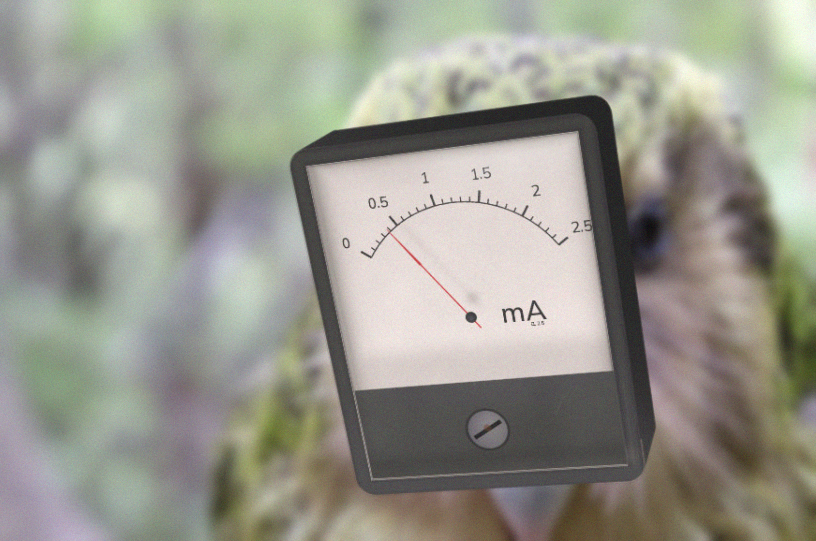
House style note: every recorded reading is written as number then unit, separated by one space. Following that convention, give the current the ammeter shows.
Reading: 0.4 mA
